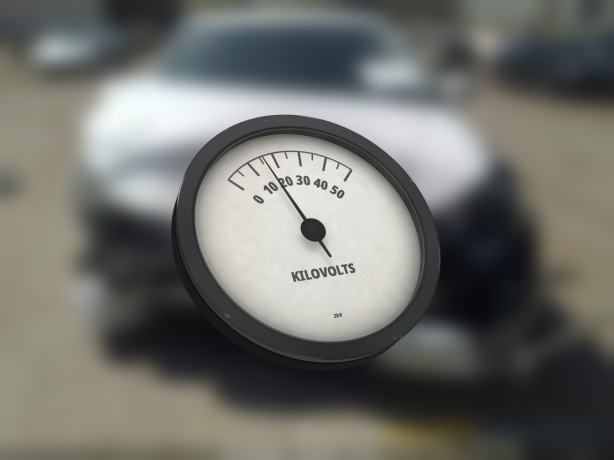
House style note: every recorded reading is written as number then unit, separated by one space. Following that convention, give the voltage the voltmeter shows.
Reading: 15 kV
